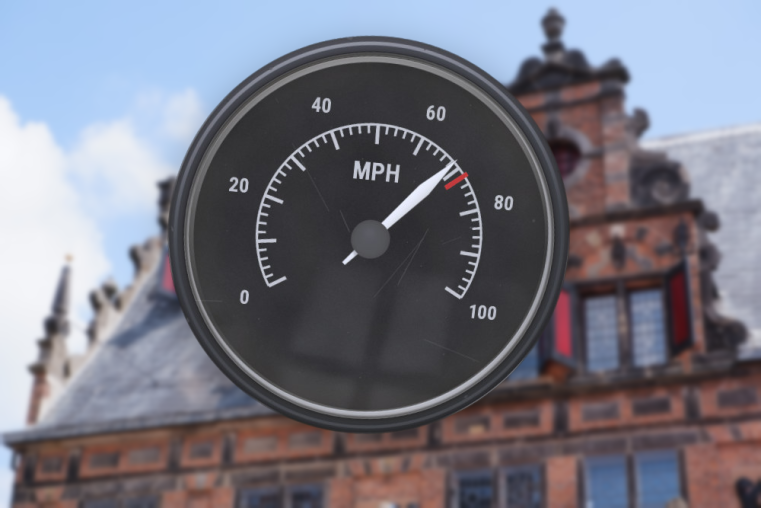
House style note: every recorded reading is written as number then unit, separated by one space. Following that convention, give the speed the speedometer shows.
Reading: 68 mph
